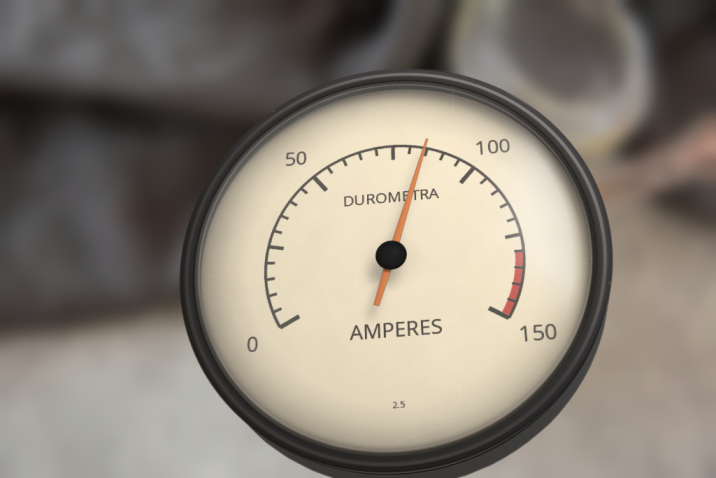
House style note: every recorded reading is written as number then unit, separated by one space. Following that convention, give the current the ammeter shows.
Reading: 85 A
